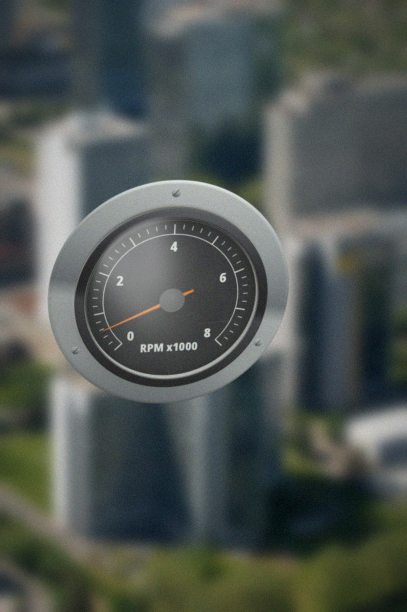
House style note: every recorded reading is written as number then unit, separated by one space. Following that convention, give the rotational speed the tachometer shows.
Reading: 600 rpm
